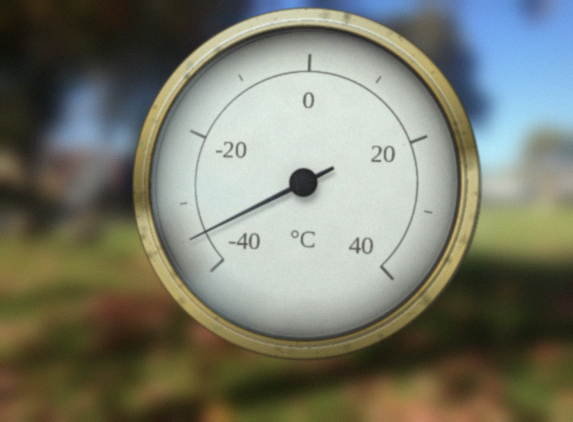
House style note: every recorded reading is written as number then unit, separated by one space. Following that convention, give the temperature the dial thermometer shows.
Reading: -35 °C
